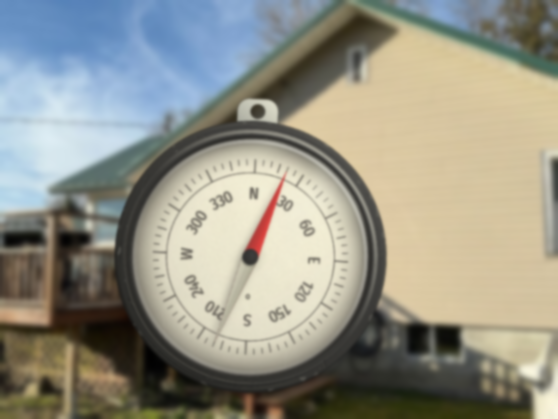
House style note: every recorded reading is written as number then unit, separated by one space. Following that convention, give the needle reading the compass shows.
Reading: 20 °
